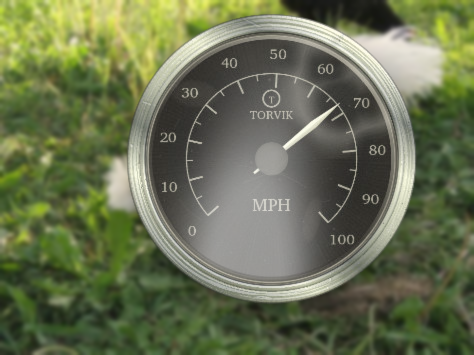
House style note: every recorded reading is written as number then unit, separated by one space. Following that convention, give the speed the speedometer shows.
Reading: 67.5 mph
